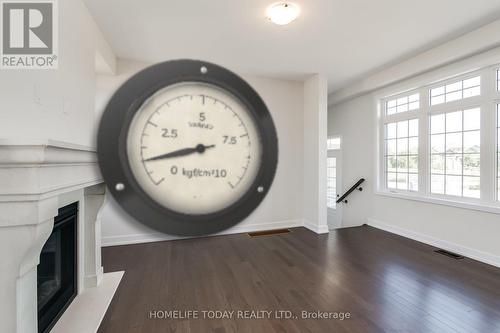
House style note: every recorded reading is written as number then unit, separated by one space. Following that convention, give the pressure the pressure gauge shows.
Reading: 1 kg/cm²
